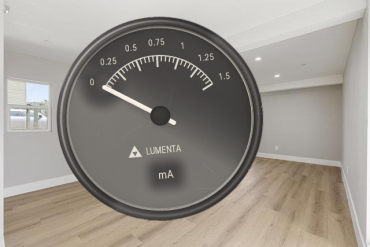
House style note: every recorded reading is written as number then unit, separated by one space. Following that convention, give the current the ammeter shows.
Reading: 0 mA
